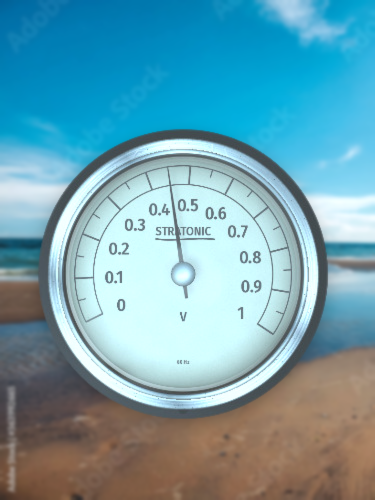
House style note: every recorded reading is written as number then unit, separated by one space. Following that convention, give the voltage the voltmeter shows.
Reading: 0.45 V
